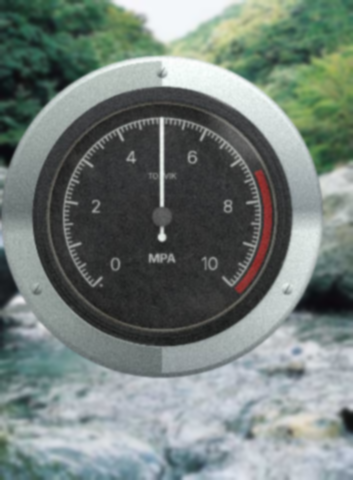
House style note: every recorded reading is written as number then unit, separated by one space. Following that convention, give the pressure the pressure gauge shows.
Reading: 5 MPa
